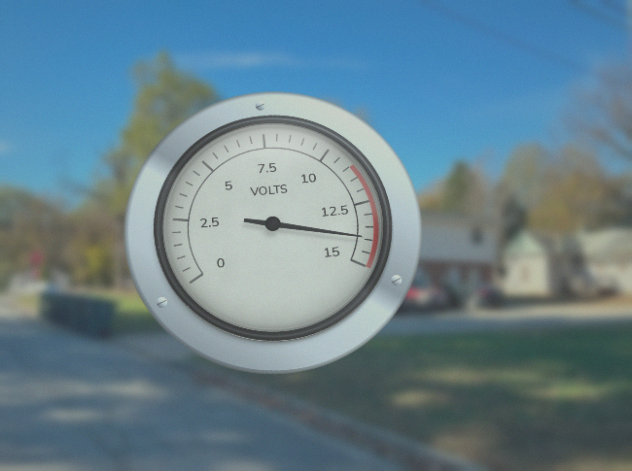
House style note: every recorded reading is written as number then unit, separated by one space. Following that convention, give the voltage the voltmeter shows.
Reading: 14 V
